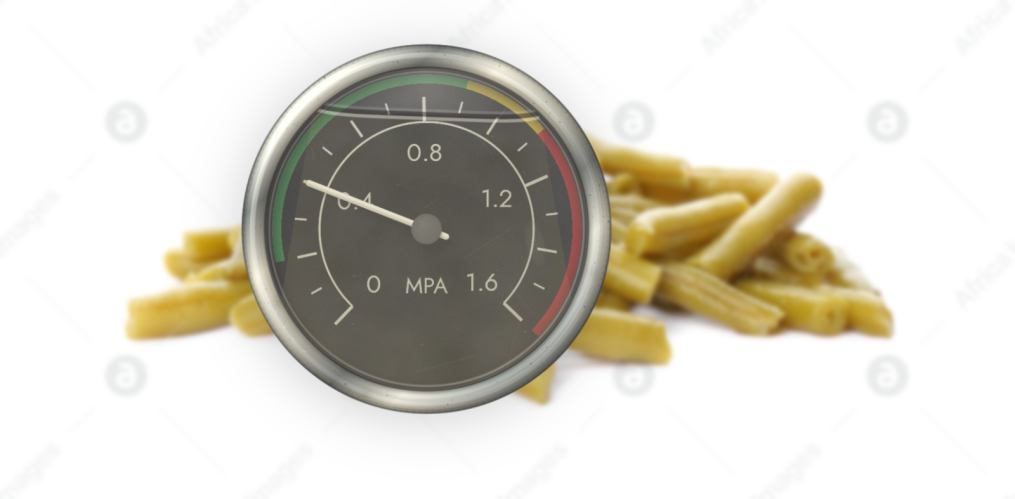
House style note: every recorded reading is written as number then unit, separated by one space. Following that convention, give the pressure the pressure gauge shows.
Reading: 0.4 MPa
